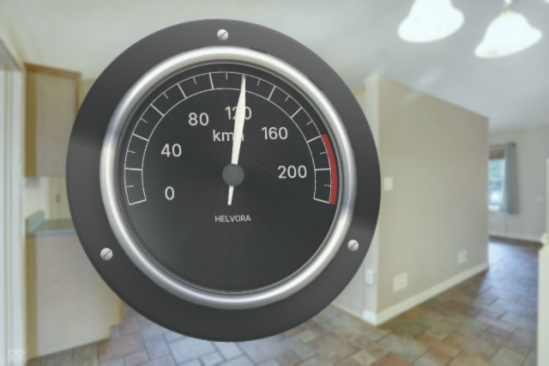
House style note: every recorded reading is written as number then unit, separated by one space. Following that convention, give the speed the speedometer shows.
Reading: 120 km/h
